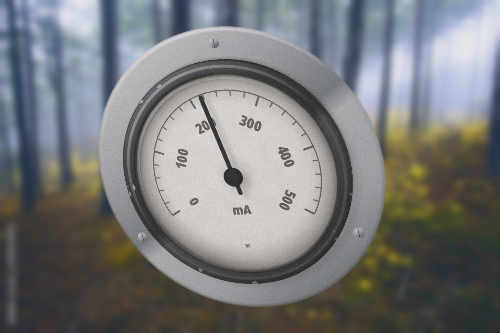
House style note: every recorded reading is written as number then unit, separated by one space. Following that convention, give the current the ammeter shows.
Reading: 220 mA
